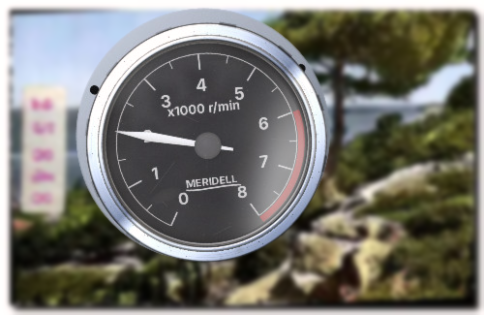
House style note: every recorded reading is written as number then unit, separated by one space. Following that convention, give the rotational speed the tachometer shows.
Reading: 2000 rpm
